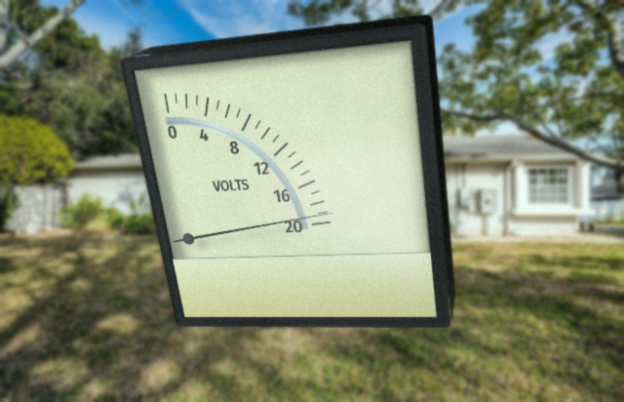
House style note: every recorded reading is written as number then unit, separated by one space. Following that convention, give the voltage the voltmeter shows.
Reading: 19 V
